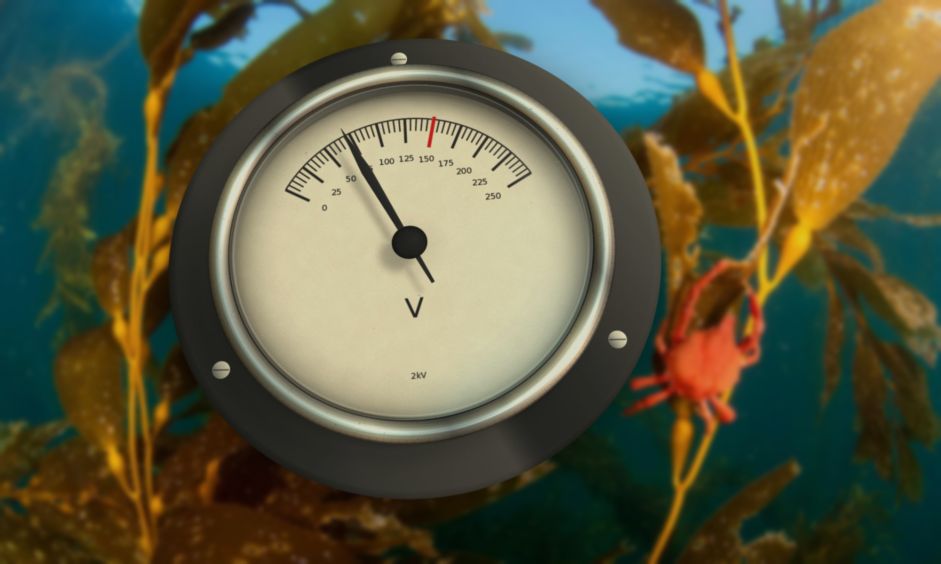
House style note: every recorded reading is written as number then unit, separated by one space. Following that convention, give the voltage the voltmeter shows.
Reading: 70 V
